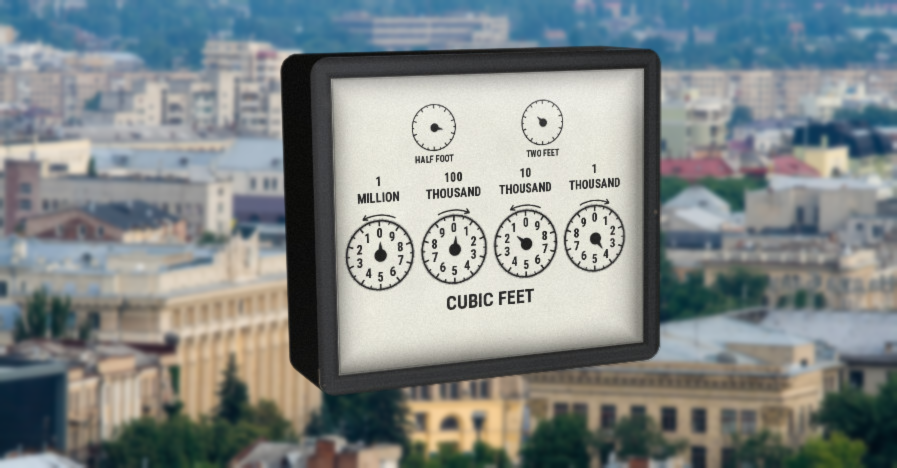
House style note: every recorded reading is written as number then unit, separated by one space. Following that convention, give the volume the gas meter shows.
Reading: 1400 ft³
